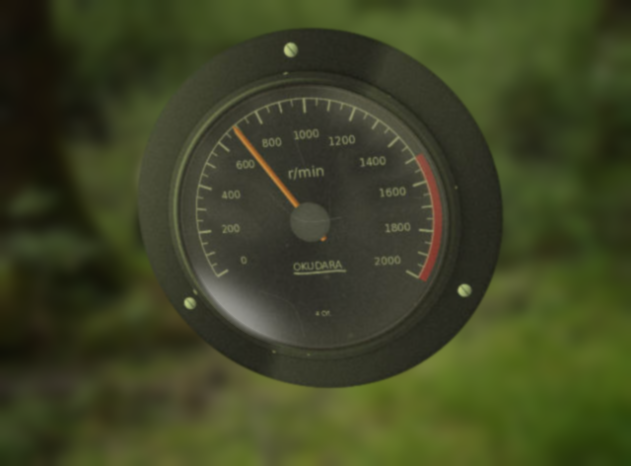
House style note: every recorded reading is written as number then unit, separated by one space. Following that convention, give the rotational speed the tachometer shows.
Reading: 700 rpm
